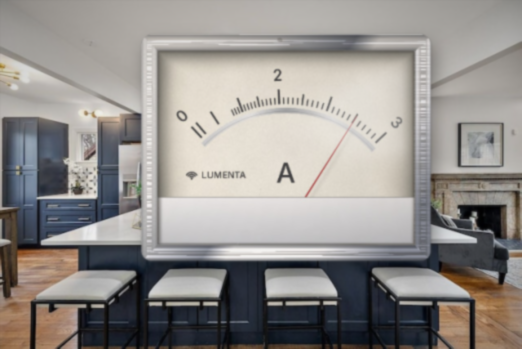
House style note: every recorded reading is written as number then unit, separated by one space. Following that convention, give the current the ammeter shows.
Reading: 2.75 A
